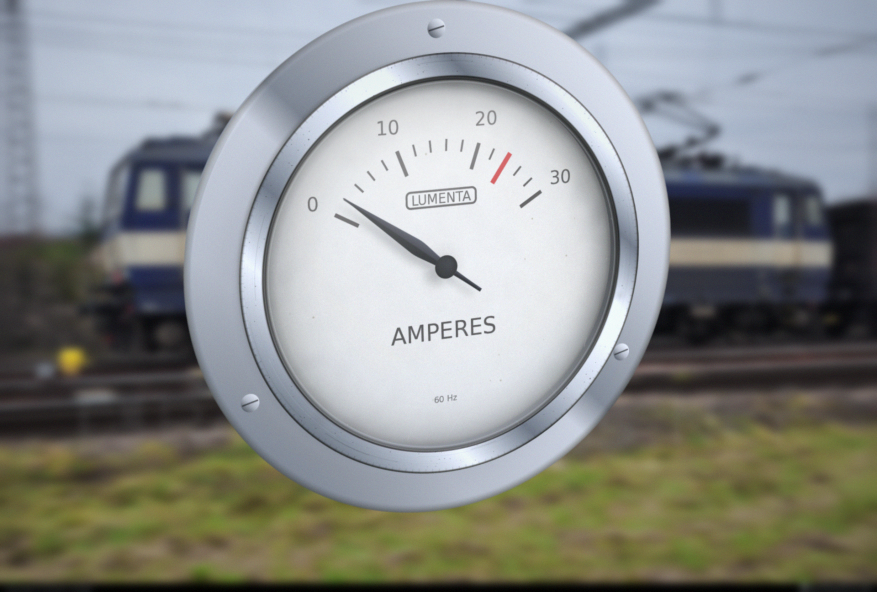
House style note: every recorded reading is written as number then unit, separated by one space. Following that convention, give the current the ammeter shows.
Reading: 2 A
